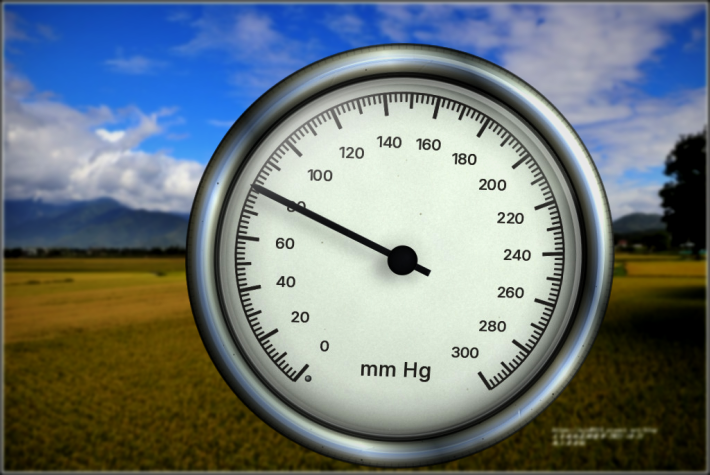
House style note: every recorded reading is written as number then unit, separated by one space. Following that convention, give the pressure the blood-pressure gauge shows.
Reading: 80 mmHg
